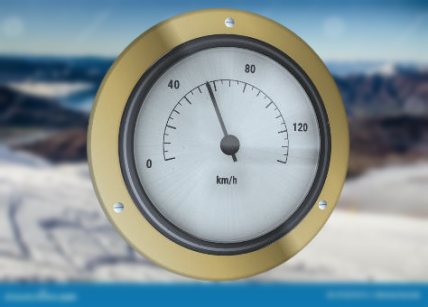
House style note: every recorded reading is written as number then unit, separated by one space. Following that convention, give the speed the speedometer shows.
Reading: 55 km/h
